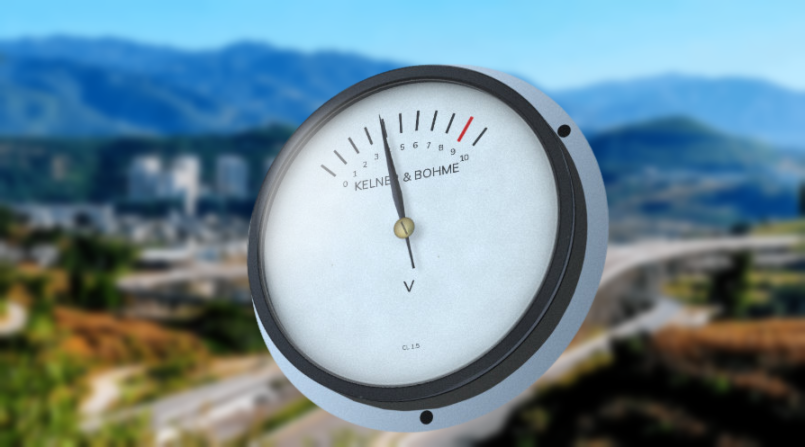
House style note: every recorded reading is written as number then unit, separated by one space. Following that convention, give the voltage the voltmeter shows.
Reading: 4 V
